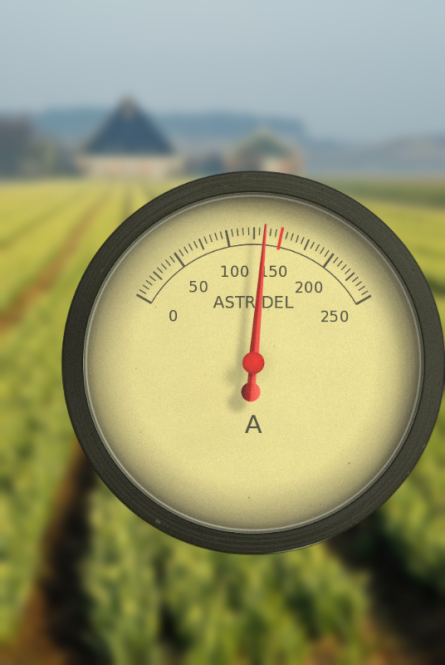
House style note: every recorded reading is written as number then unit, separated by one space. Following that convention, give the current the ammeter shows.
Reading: 135 A
